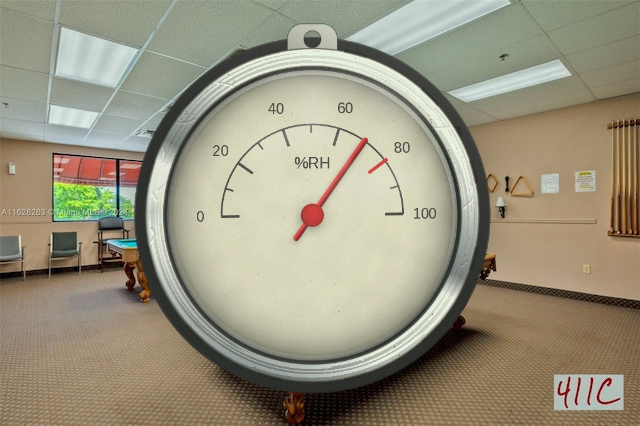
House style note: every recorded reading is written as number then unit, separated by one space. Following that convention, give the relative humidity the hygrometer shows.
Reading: 70 %
